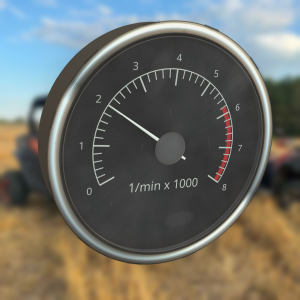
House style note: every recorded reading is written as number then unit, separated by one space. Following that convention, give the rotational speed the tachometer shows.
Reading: 2000 rpm
